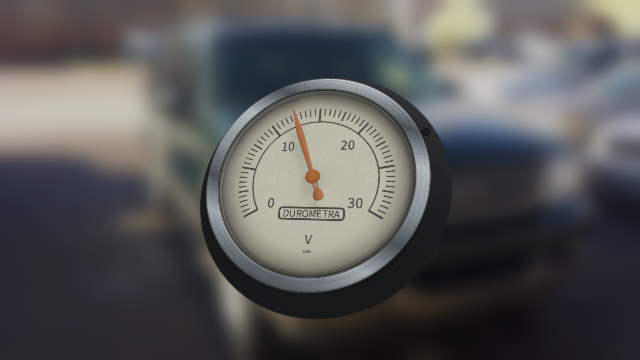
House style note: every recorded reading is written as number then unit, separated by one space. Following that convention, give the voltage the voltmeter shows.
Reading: 12.5 V
